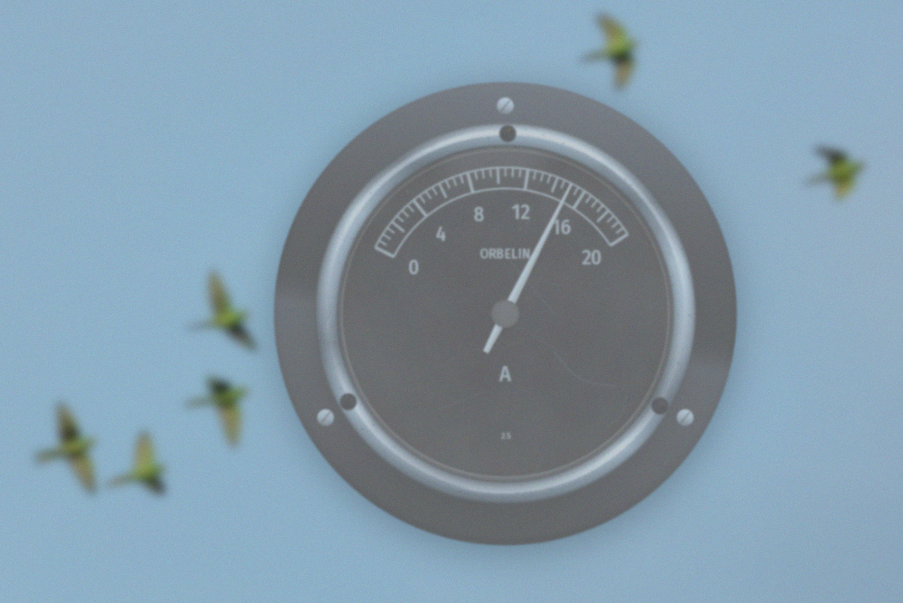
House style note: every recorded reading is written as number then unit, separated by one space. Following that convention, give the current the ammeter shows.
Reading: 15 A
